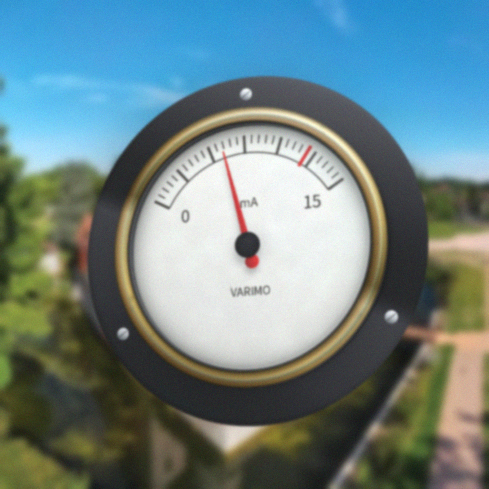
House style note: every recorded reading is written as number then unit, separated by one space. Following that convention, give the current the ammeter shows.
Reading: 6 mA
